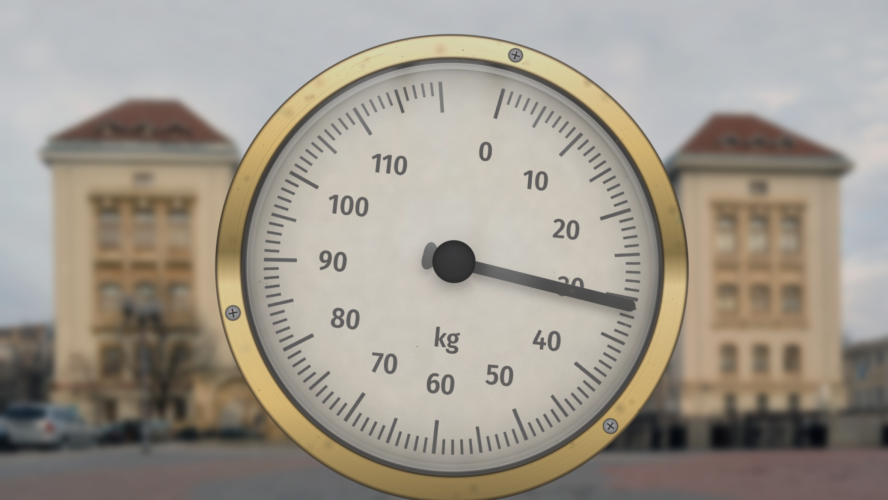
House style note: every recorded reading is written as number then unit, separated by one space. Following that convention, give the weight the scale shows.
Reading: 31 kg
